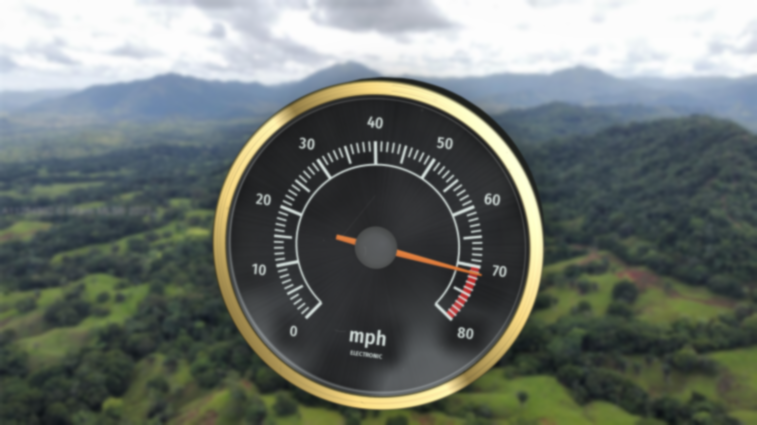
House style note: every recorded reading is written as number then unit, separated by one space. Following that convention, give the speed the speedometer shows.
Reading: 71 mph
